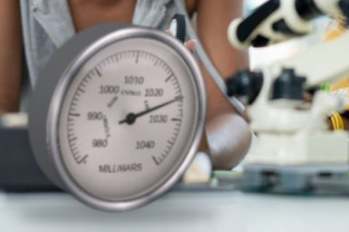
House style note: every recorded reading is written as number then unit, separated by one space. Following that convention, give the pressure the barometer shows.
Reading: 1025 mbar
